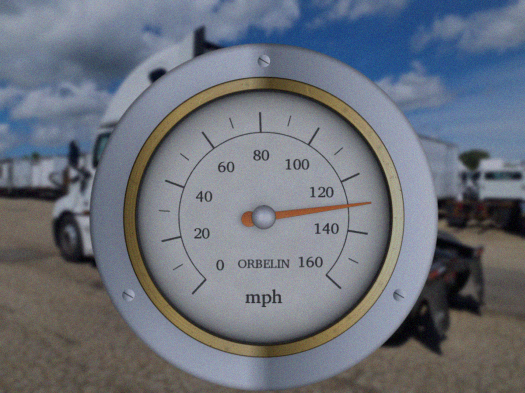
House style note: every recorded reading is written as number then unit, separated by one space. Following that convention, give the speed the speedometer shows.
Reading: 130 mph
